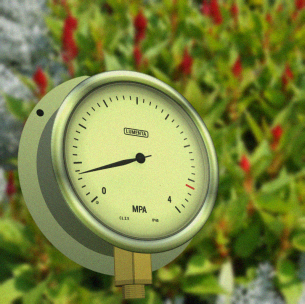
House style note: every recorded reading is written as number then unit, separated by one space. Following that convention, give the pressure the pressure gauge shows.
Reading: 0.35 MPa
